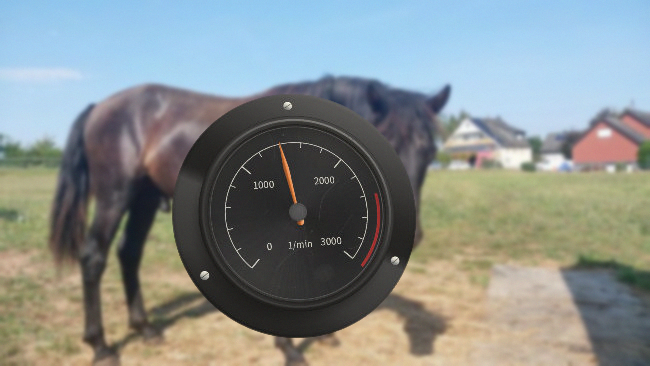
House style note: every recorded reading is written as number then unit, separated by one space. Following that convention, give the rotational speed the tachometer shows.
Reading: 1400 rpm
